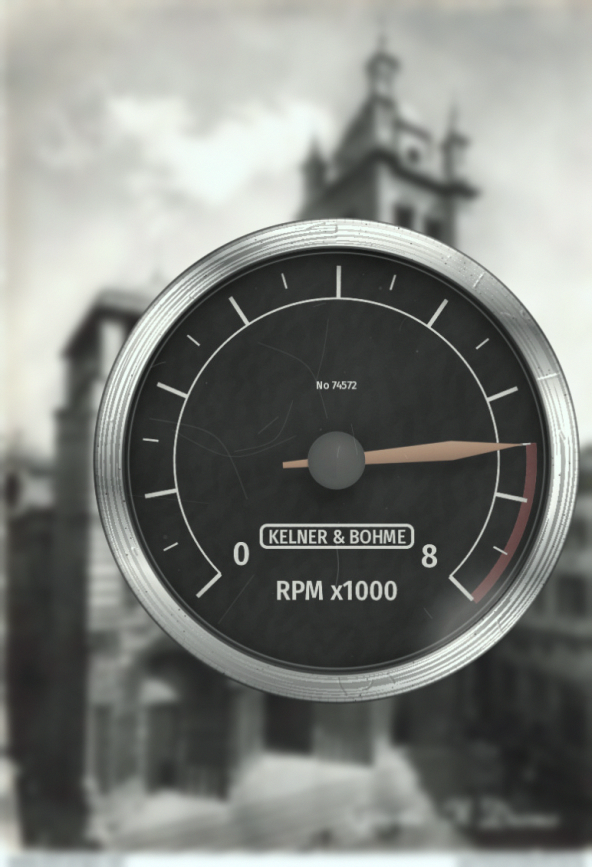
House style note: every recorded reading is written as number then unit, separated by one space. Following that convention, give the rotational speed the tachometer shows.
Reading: 6500 rpm
